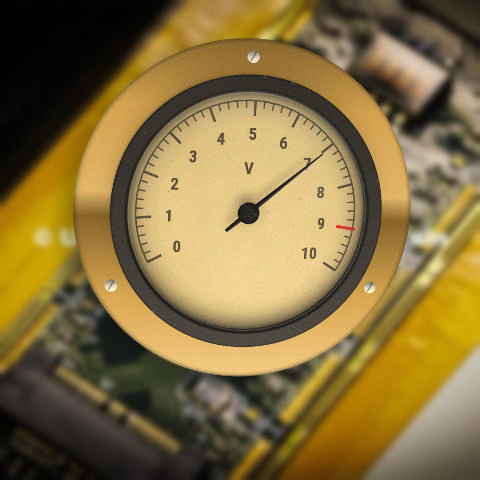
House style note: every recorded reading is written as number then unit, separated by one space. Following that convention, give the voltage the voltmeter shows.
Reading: 7 V
